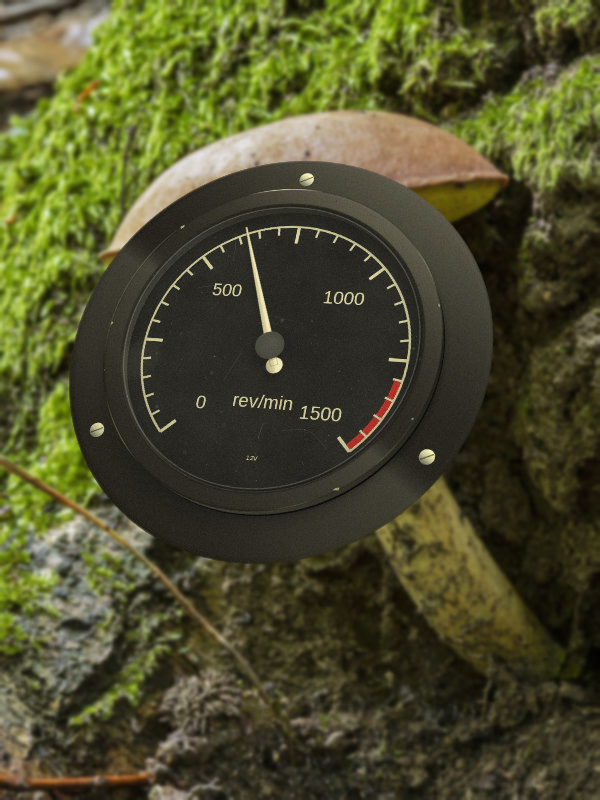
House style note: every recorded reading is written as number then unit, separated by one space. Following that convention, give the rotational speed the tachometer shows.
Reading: 625 rpm
